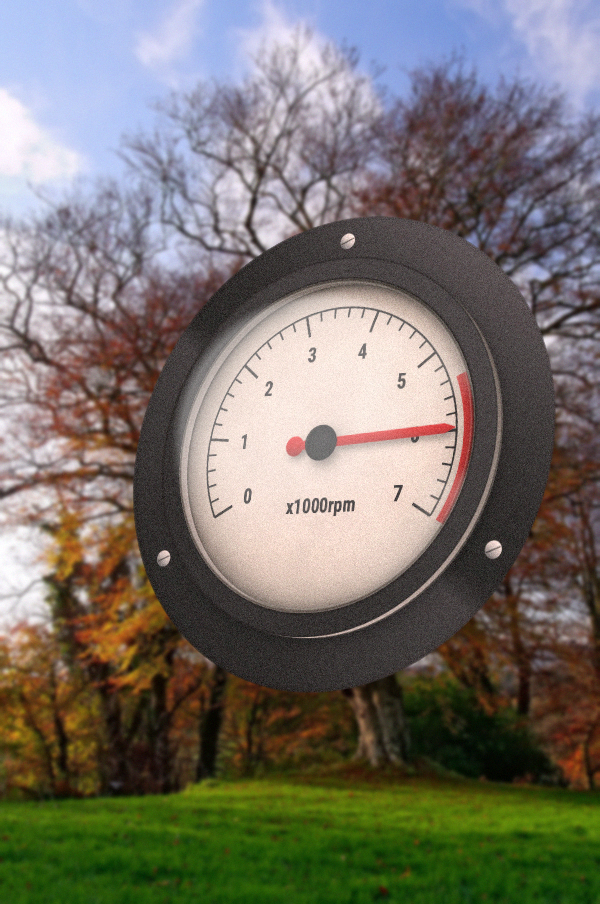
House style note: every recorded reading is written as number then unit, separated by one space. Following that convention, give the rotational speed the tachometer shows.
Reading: 6000 rpm
